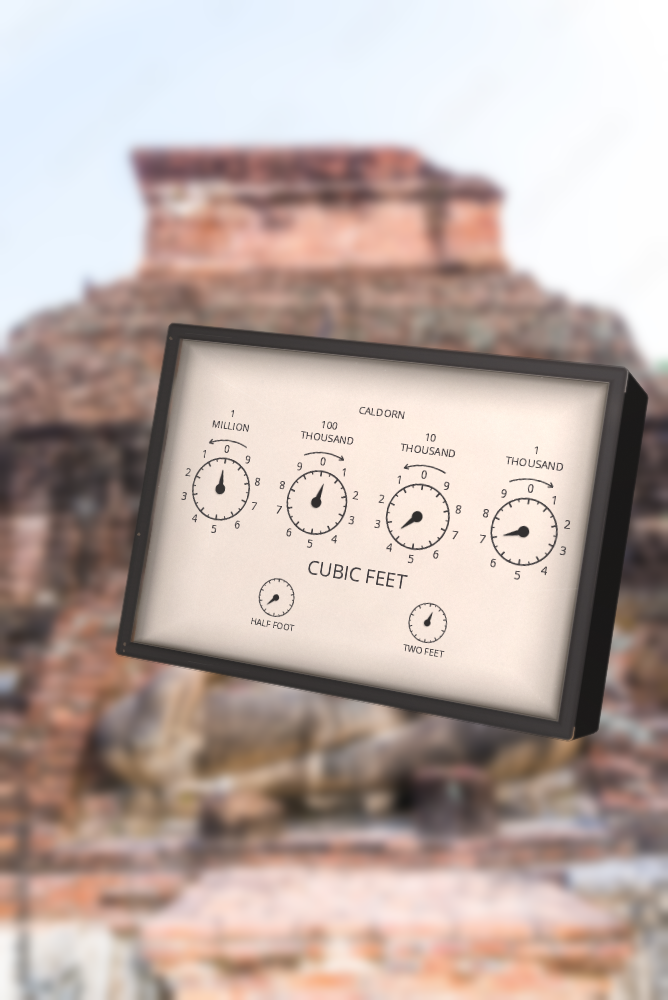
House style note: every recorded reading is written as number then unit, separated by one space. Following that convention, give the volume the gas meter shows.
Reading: 3700 ft³
